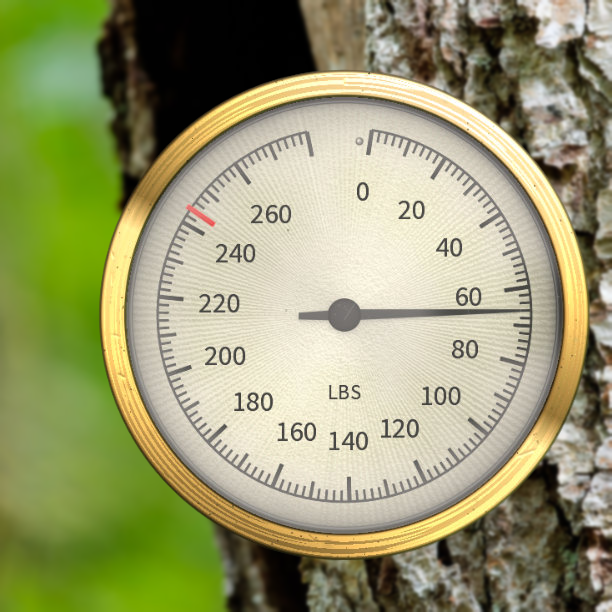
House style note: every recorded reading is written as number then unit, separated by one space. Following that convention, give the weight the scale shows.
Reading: 66 lb
